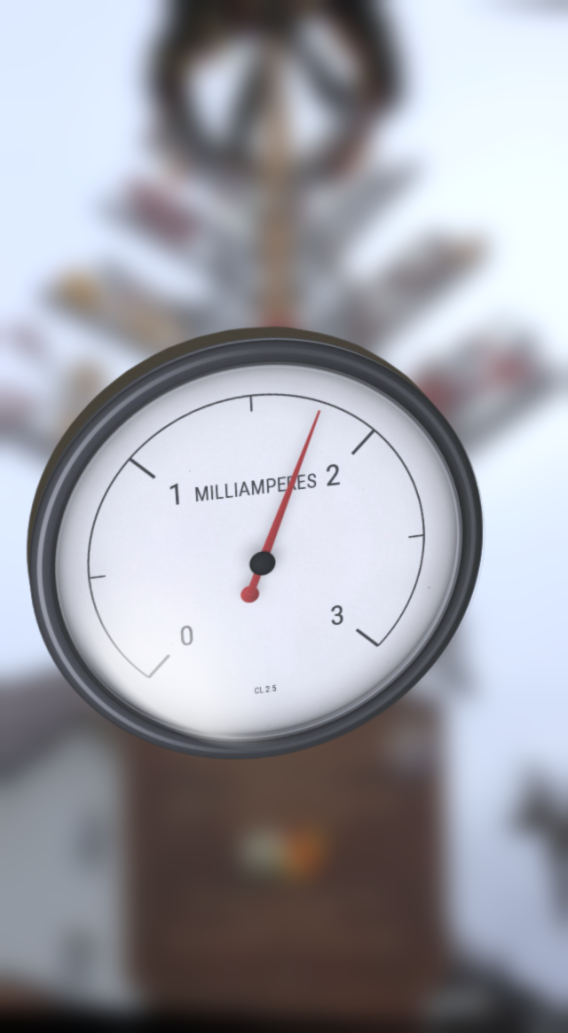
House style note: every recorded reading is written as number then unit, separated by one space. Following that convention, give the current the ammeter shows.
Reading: 1.75 mA
